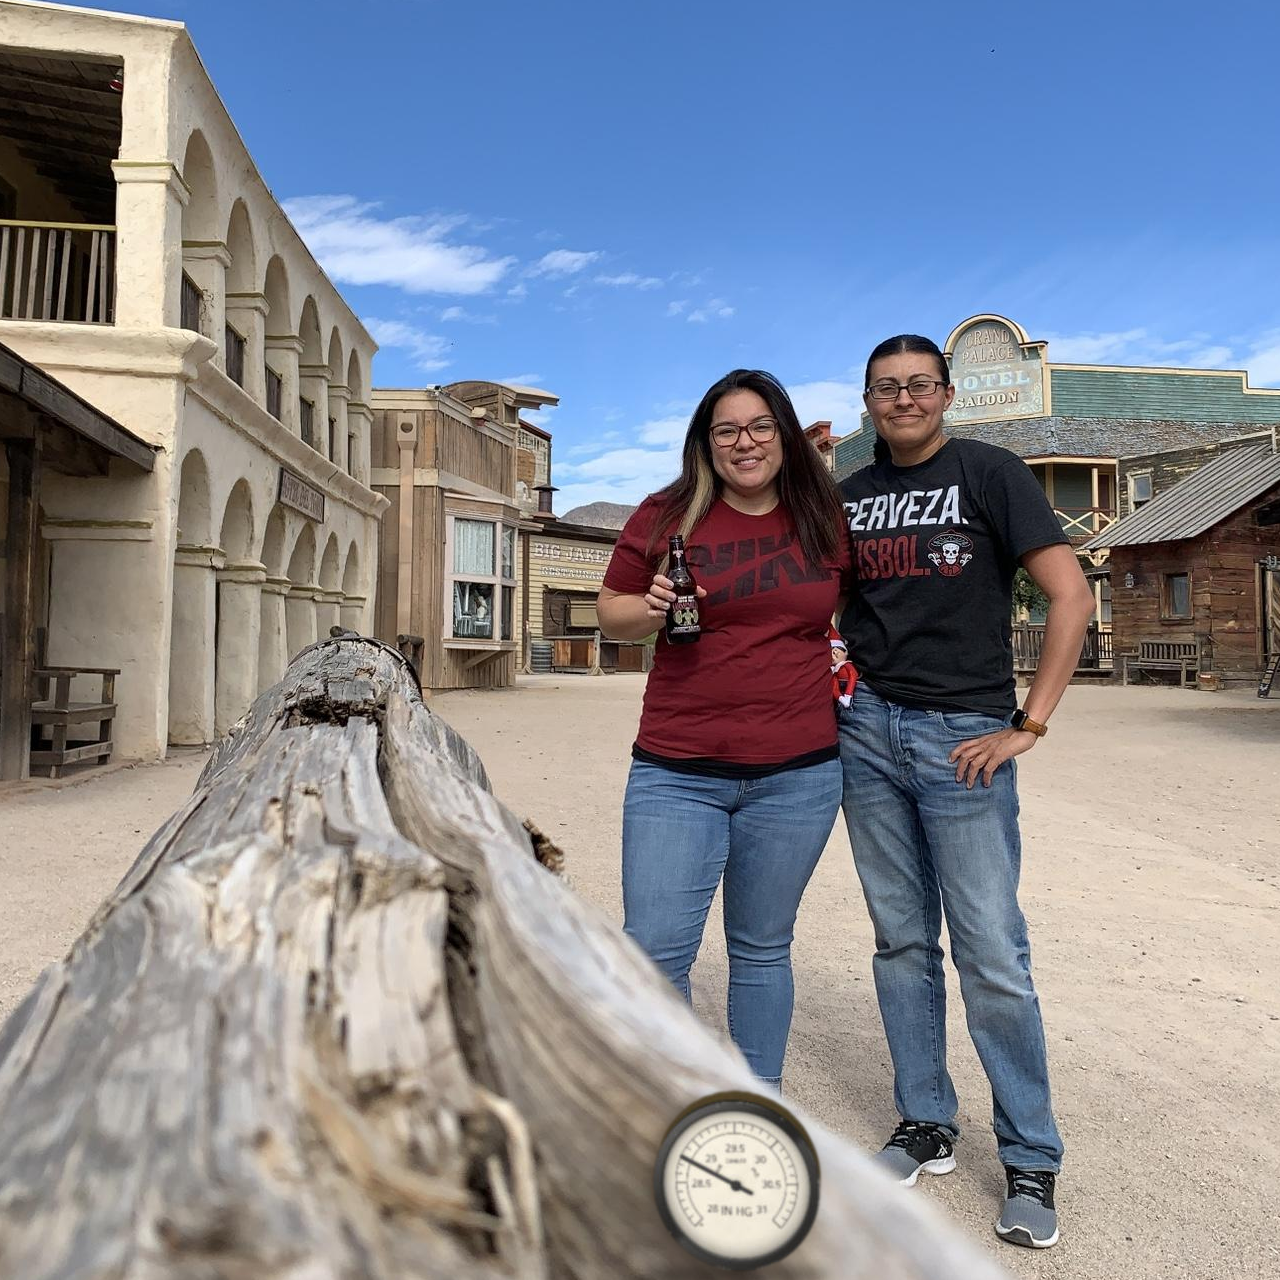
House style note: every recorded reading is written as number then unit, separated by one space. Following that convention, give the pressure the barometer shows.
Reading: 28.8 inHg
